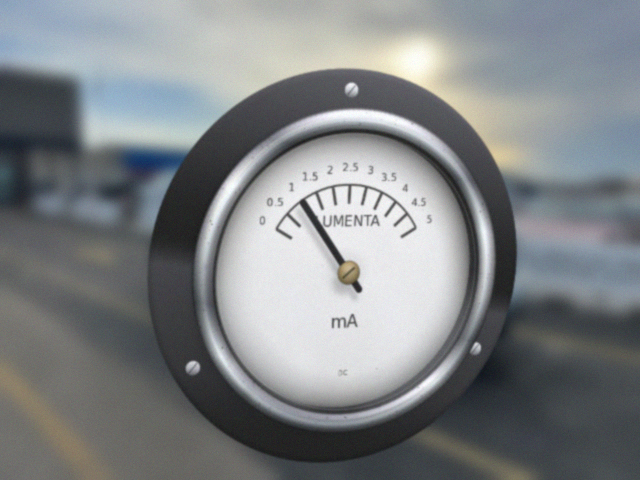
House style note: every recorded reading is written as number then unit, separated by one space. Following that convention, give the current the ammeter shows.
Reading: 1 mA
